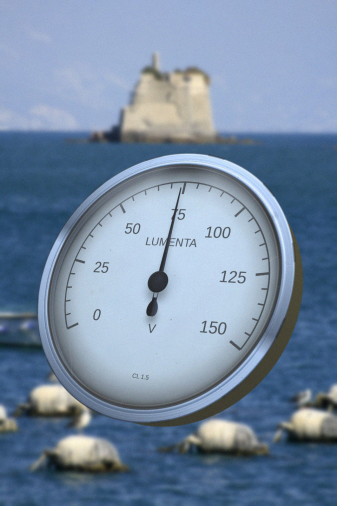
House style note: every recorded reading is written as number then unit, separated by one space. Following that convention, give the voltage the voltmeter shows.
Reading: 75 V
